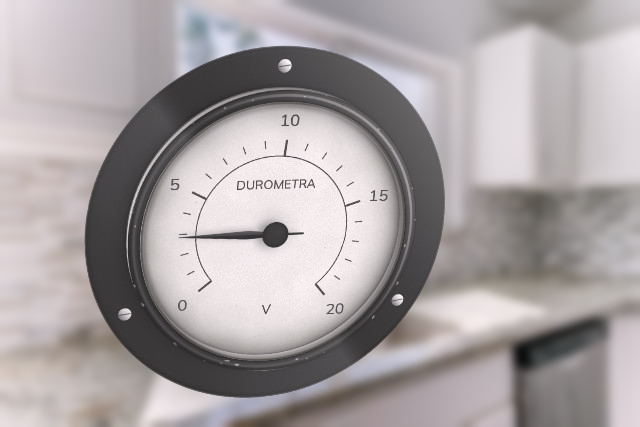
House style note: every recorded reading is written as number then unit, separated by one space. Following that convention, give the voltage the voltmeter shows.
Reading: 3 V
